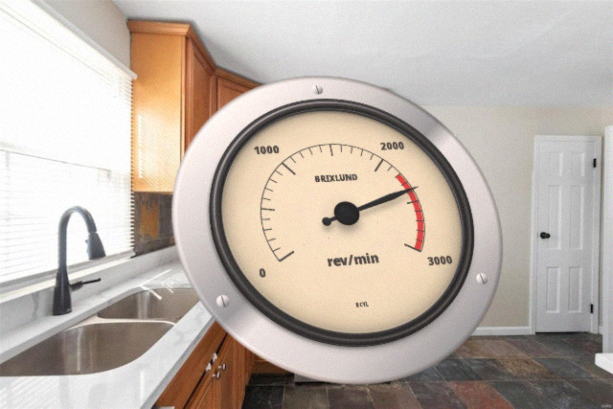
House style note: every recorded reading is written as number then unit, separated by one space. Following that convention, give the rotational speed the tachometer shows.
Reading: 2400 rpm
